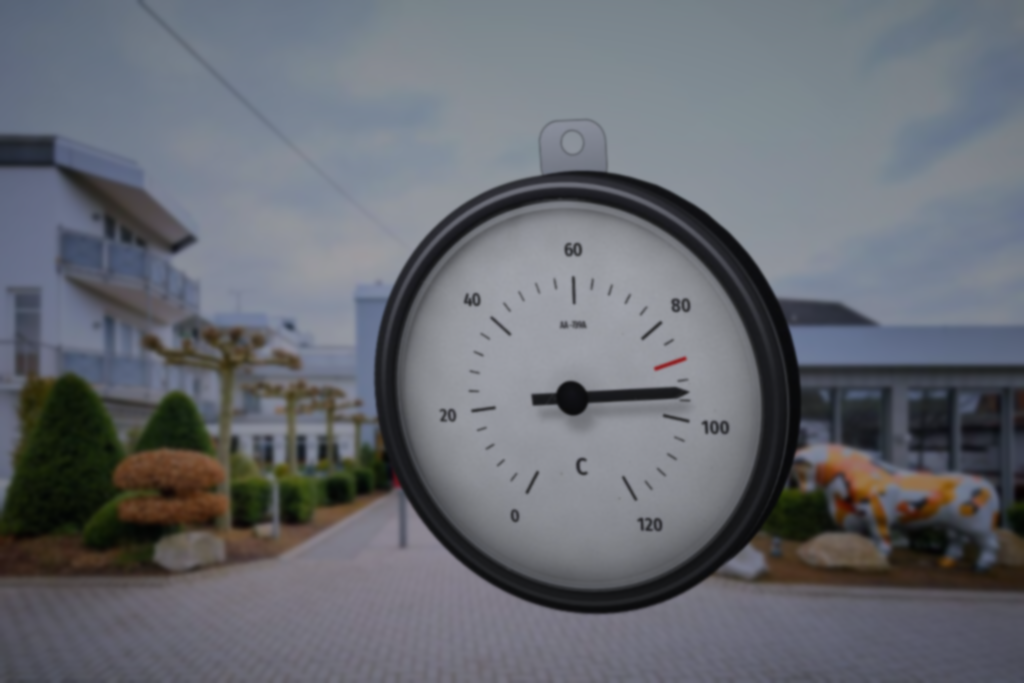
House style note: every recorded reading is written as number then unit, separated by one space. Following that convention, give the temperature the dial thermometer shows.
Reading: 94 °C
